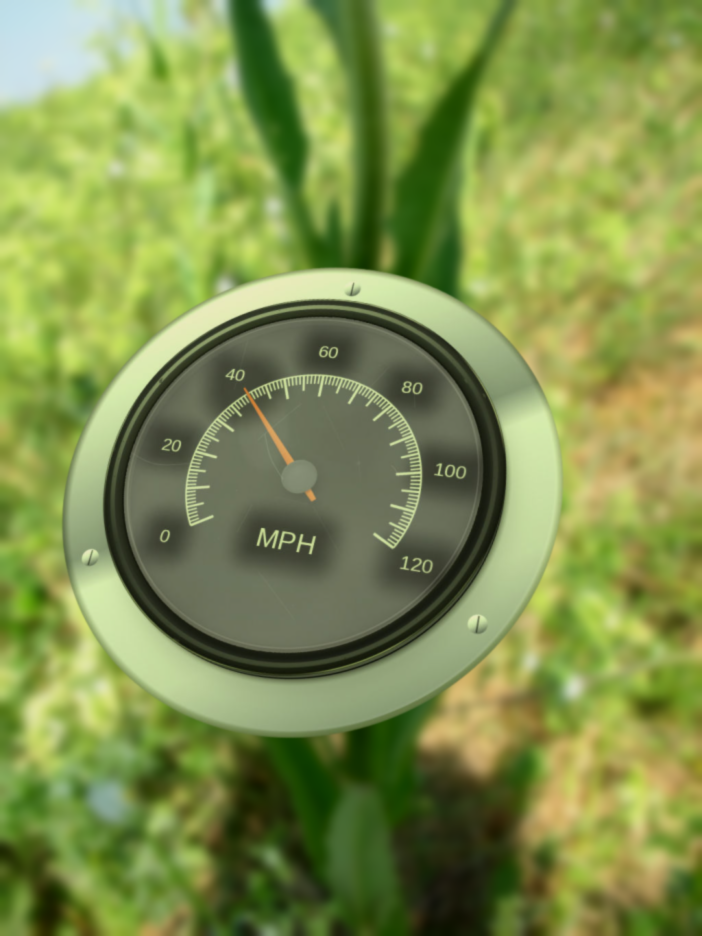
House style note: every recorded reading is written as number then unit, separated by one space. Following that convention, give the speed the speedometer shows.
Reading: 40 mph
